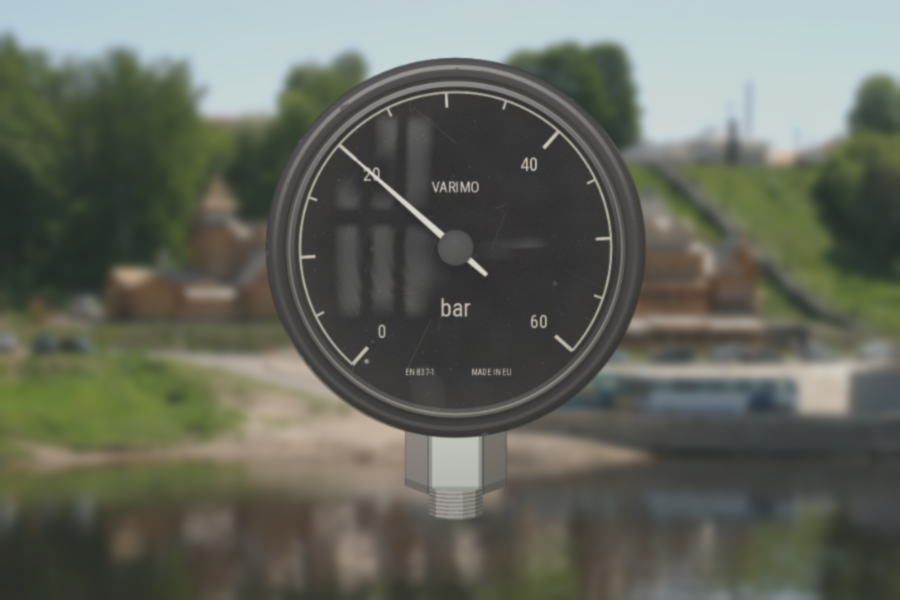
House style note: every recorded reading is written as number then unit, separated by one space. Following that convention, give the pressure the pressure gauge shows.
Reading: 20 bar
